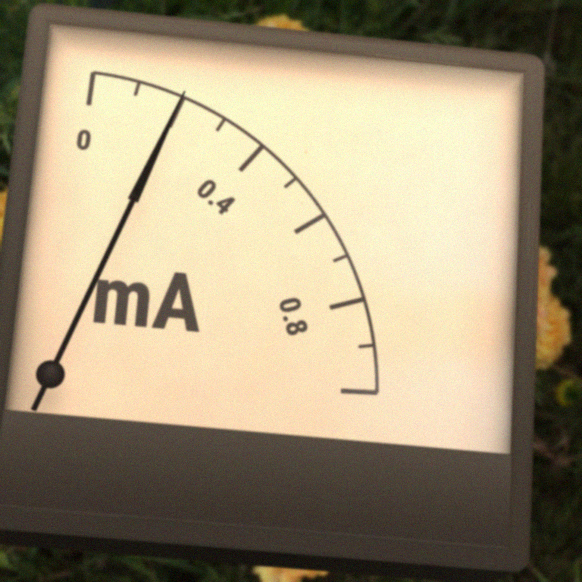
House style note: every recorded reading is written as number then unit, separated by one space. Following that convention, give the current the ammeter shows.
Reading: 0.2 mA
